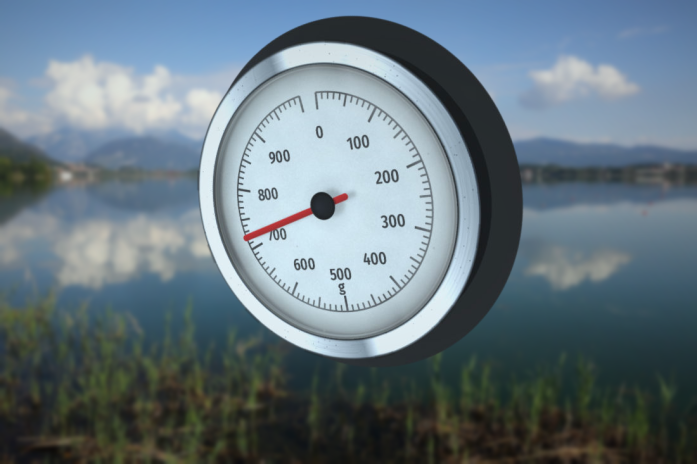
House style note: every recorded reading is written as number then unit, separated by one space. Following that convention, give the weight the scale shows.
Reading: 720 g
